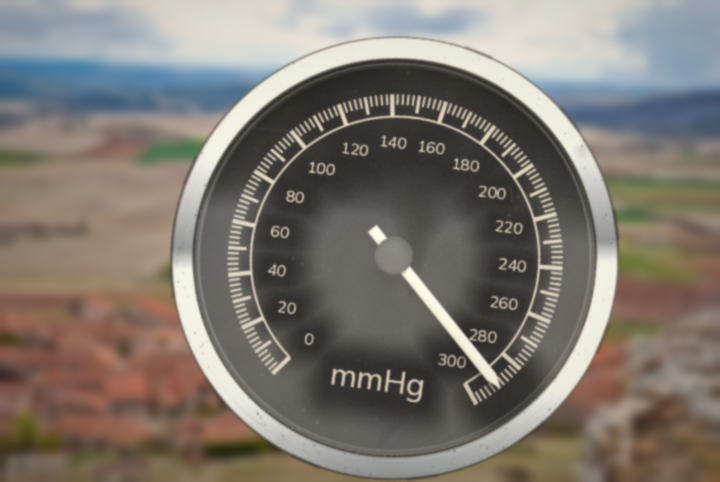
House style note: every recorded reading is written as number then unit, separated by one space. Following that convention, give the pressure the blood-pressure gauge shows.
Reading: 290 mmHg
